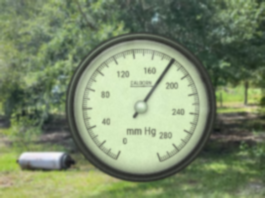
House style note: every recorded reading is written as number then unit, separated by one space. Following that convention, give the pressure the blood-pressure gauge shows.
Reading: 180 mmHg
